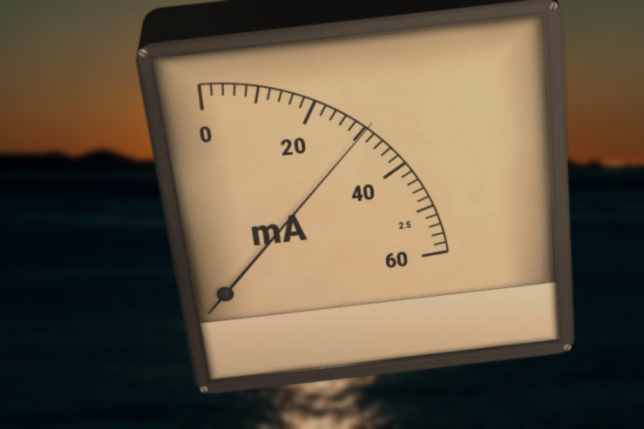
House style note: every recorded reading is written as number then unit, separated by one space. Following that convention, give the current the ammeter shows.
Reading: 30 mA
